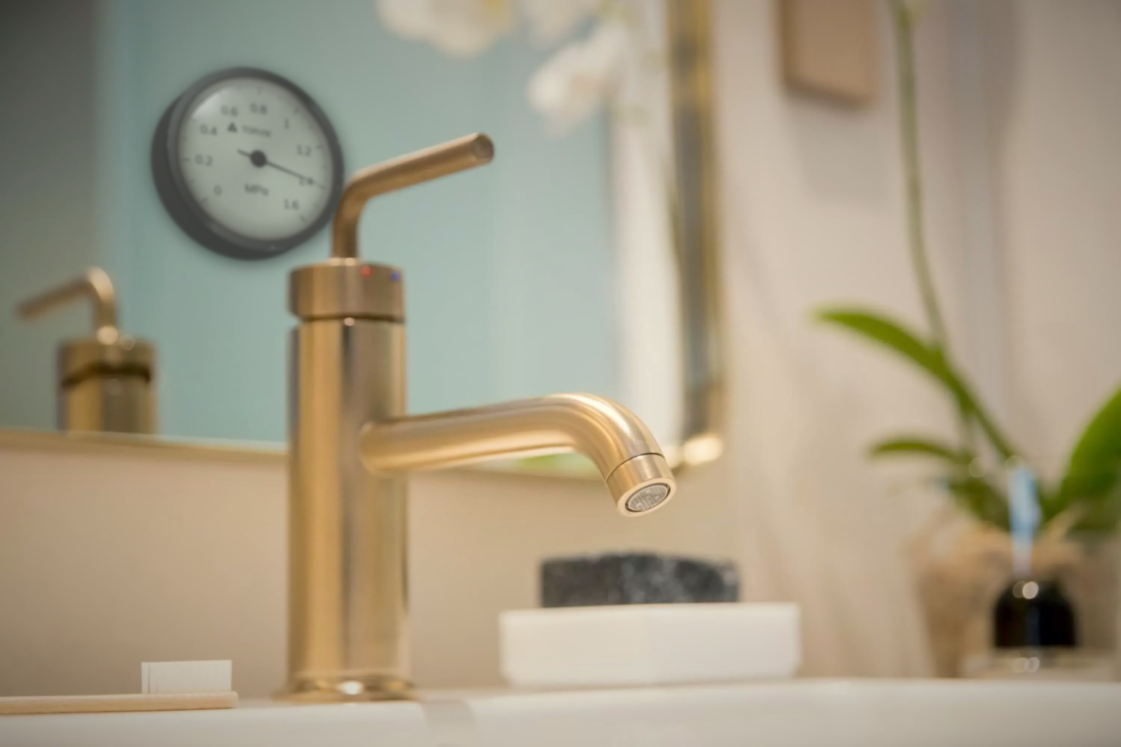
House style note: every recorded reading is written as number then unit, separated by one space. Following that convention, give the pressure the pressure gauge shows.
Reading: 1.4 MPa
